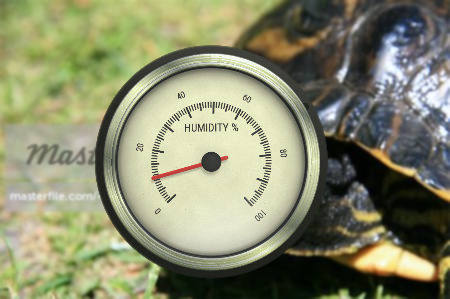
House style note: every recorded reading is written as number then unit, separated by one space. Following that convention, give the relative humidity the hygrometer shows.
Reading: 10 %
